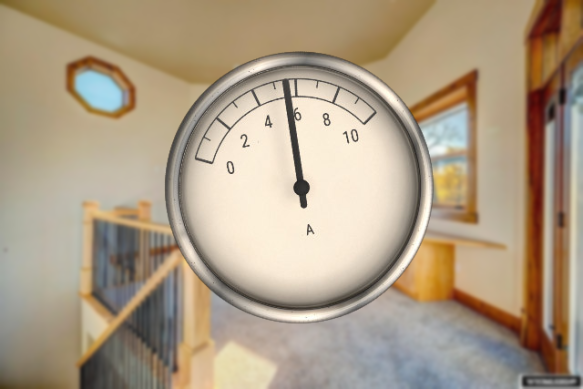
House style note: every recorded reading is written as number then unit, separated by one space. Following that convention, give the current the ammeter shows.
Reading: 5.5 A
